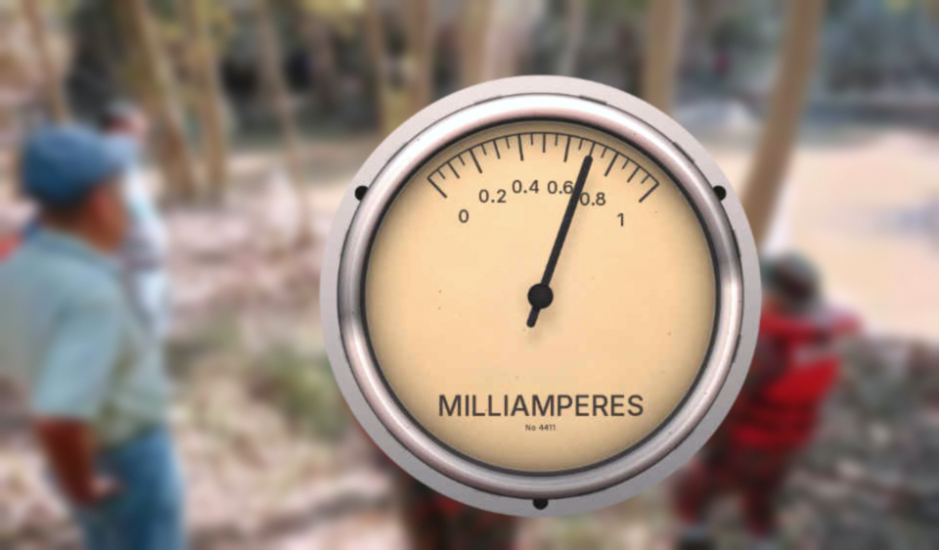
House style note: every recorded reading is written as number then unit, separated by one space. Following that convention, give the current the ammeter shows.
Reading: 0.7 mA
